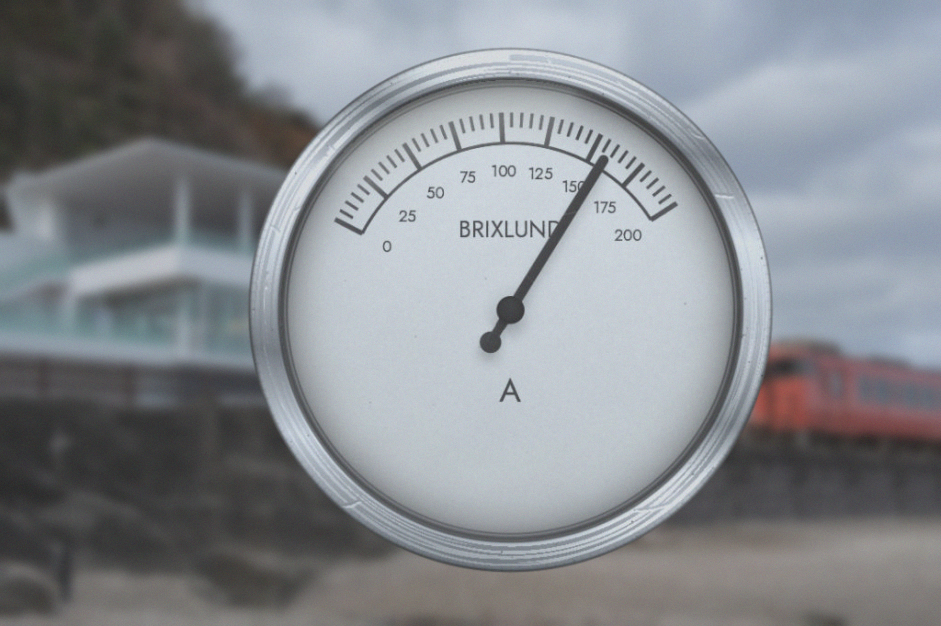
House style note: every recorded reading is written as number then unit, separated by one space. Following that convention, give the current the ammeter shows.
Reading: 157.5 A
